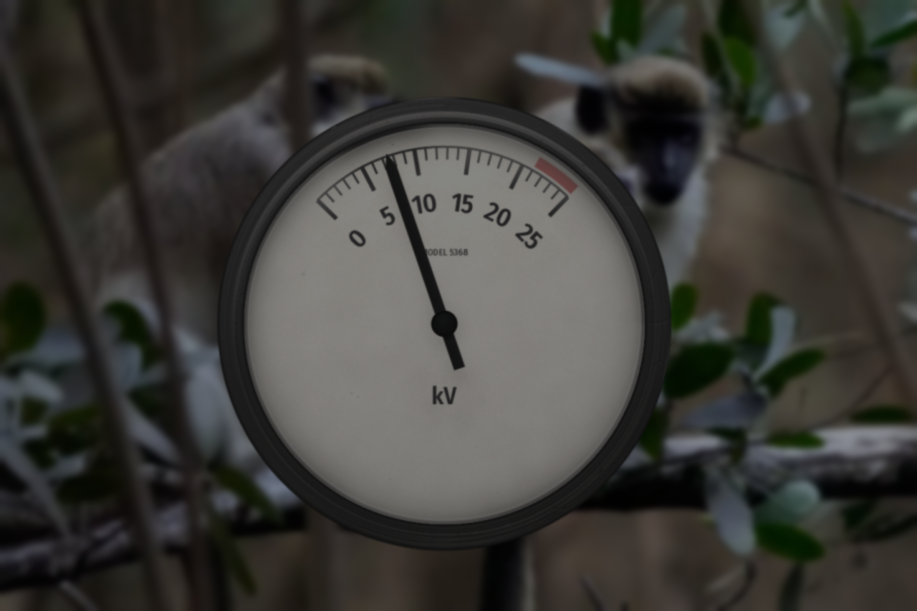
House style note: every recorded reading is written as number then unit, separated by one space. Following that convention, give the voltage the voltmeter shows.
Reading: 7.5 kV
